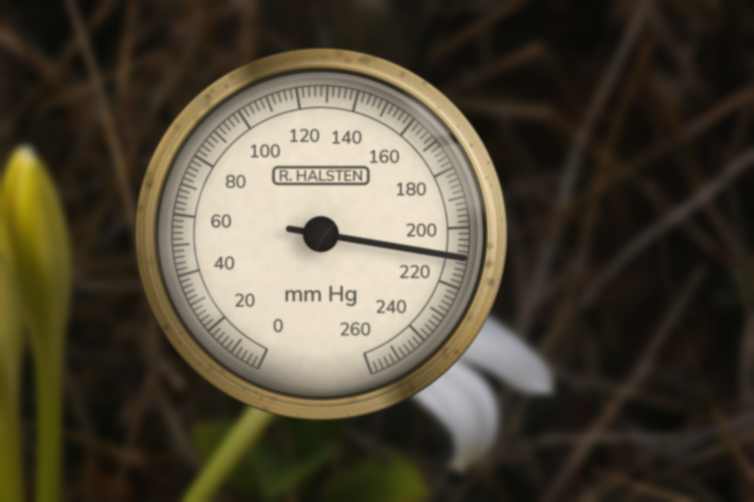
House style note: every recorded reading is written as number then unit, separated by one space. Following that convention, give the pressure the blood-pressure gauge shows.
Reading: 210 mmHg
